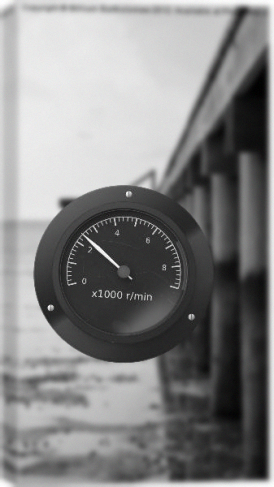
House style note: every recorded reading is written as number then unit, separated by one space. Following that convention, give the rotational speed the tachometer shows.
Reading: 2400 rpm
